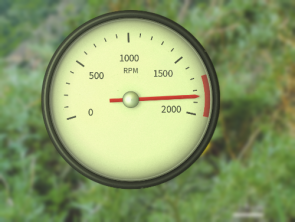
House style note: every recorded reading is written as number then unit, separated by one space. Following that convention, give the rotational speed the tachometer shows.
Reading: 1850 rpm
